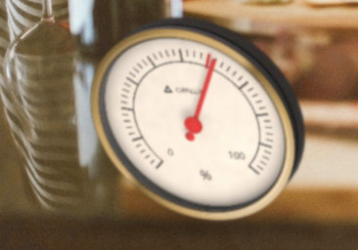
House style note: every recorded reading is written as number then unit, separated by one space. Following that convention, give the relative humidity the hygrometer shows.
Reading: 60 %
